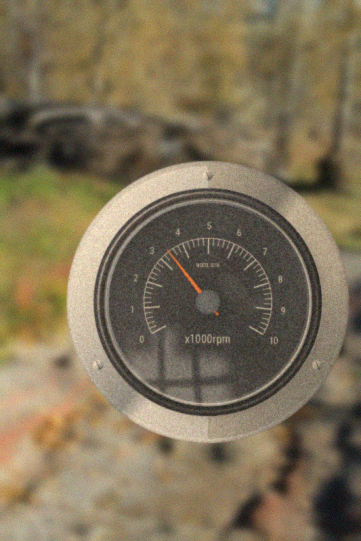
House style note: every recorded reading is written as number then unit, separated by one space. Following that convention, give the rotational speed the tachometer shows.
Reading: 3400 rpm
